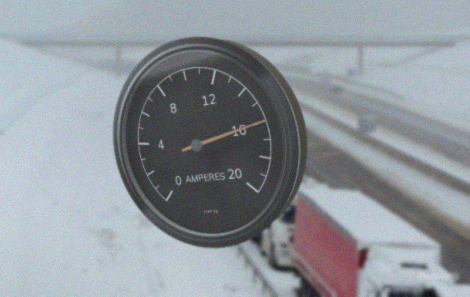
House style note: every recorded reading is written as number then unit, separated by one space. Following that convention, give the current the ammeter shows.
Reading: 16 A
